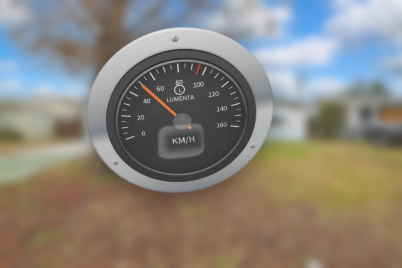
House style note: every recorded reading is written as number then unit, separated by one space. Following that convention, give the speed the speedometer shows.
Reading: 50 km/h
